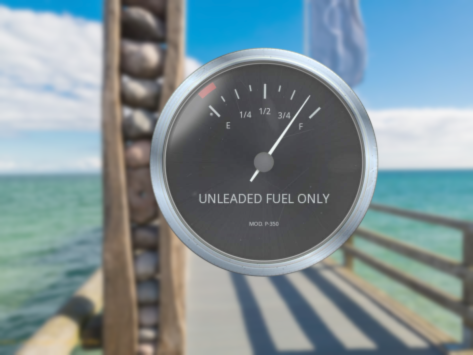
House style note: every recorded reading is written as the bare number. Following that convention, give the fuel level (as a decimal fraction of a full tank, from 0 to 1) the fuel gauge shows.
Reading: 0.875
